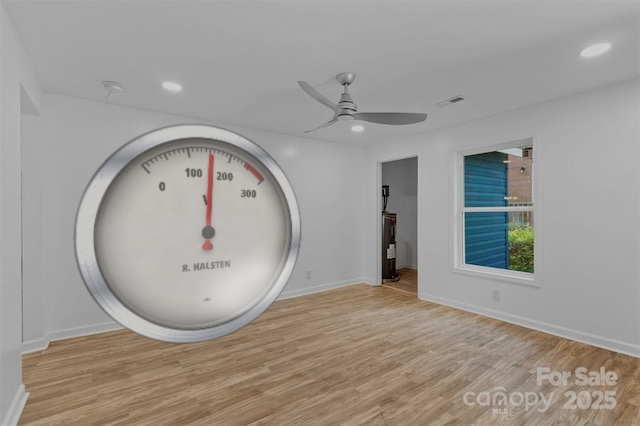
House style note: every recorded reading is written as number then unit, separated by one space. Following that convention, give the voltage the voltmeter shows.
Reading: 150 V
